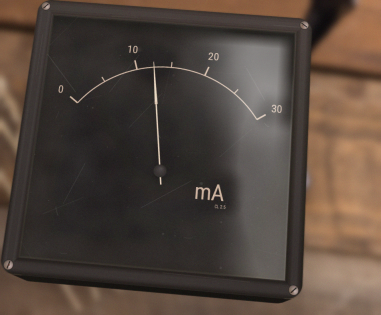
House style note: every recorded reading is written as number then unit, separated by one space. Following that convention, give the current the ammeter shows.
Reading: 12.5 mA
